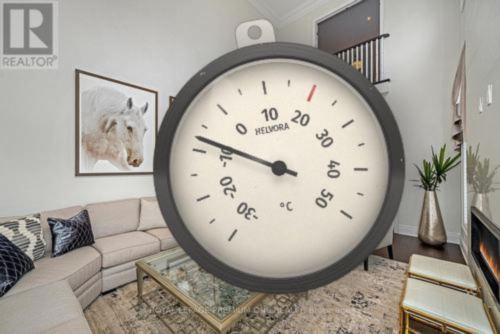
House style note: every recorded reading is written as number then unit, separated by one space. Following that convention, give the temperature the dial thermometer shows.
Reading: -7.5 °C
